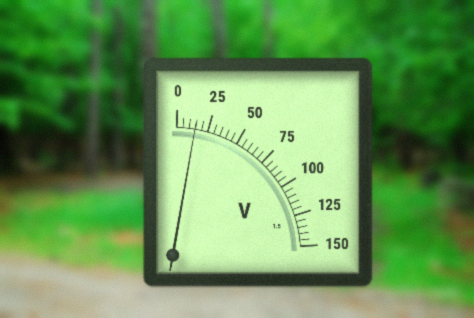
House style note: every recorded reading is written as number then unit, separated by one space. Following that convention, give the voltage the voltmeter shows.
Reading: 15 V
